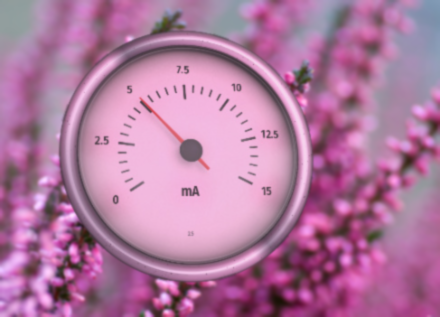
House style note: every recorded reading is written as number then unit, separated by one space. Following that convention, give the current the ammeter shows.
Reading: 5 mA
